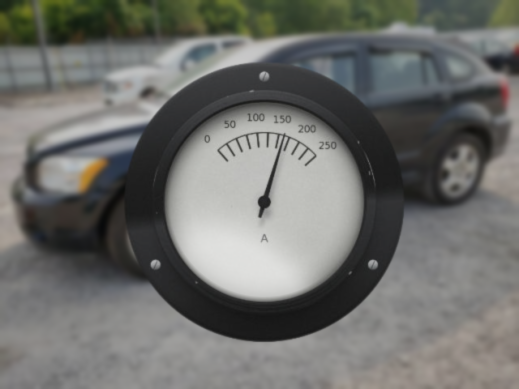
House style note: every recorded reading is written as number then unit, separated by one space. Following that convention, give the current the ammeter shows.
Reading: 162.5 A
